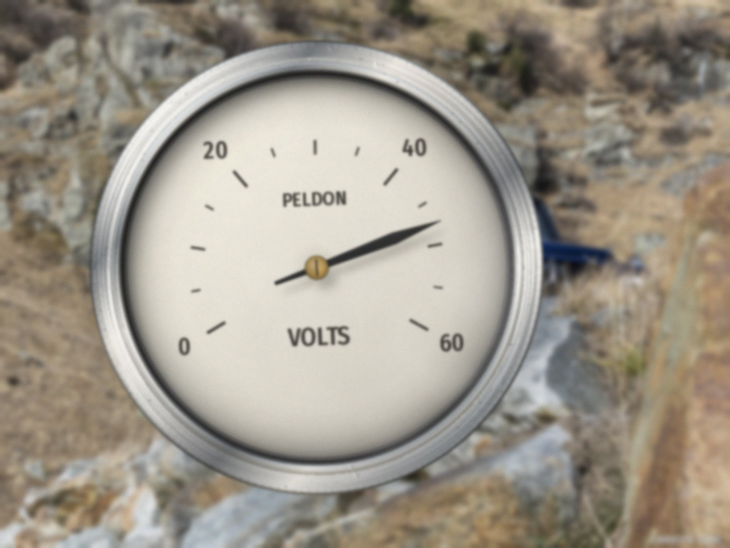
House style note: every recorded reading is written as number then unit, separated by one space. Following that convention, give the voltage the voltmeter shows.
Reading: 47.5 V
